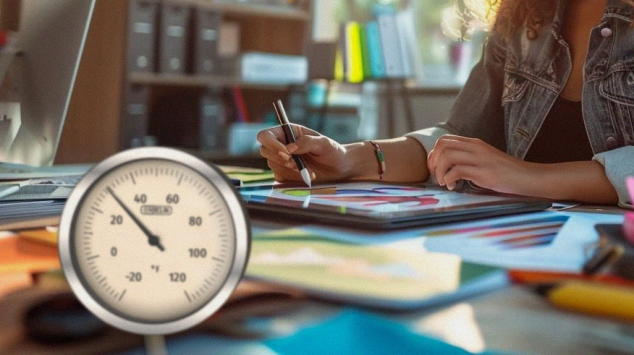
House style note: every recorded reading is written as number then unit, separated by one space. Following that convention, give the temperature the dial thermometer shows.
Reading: 30 °F
